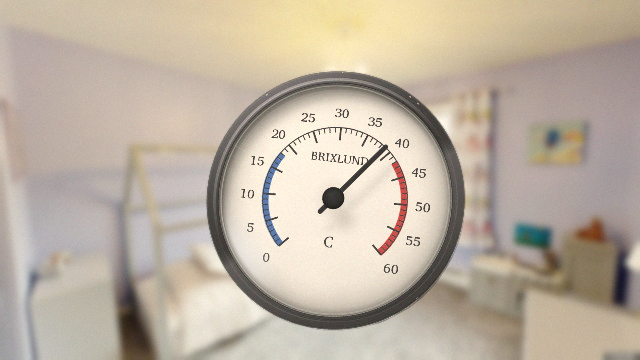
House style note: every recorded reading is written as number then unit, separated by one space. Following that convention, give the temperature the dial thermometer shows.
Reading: 39 °C
